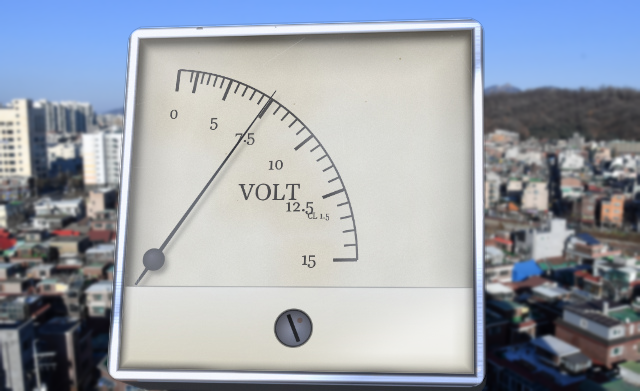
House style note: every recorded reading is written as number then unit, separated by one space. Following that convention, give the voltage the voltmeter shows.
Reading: 7.5 V
